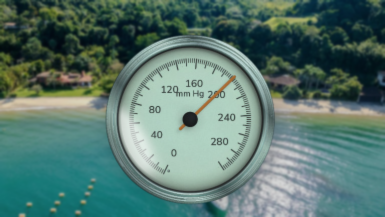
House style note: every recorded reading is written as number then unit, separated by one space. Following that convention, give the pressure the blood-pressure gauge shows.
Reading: 200 mmHg
